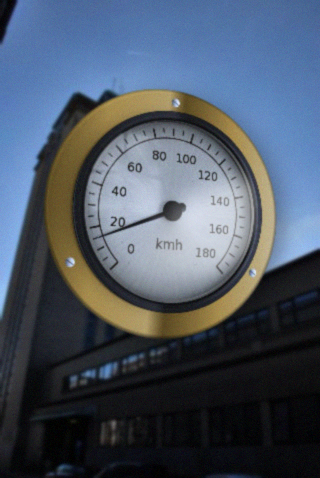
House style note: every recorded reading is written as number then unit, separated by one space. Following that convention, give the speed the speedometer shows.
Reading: 15 km/h
